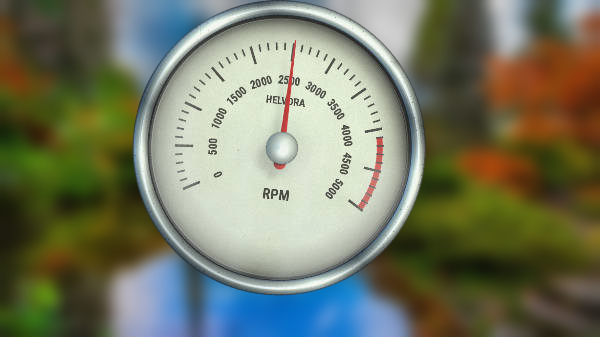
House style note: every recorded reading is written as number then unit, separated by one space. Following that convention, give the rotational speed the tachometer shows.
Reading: 2500 rpm
